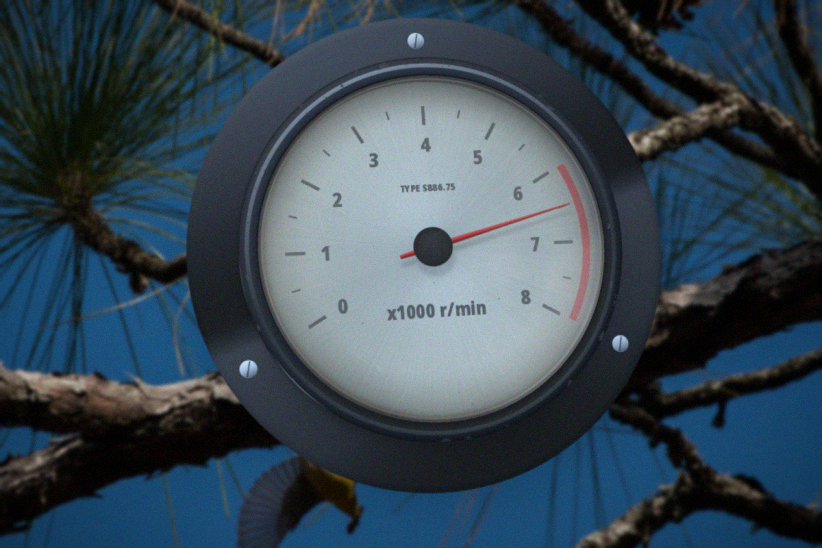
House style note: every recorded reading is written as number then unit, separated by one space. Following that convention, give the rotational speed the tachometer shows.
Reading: 6500 rpm
